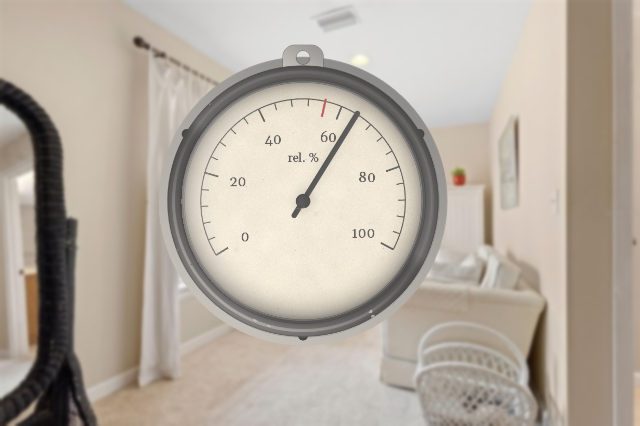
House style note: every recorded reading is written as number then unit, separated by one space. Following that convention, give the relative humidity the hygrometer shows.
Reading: 64 %
